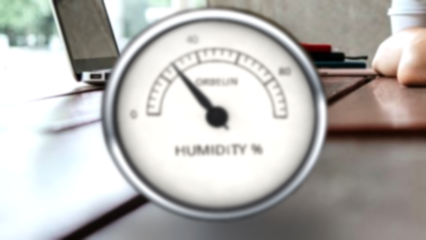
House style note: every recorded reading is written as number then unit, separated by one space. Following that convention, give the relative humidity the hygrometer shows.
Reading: 28 %
